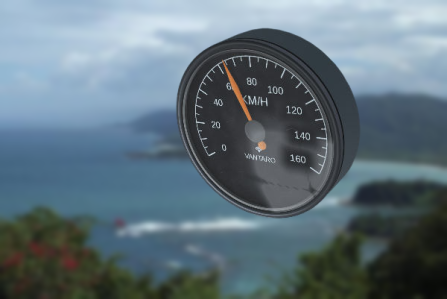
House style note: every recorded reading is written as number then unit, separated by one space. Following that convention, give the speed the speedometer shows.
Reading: 65 km/h
